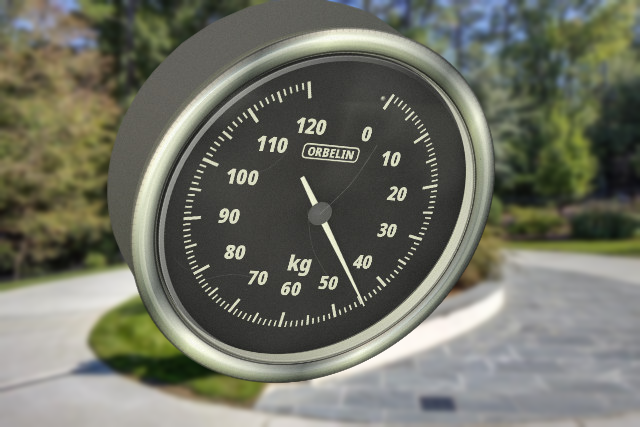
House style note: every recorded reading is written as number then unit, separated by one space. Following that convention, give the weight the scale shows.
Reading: 45 kg
